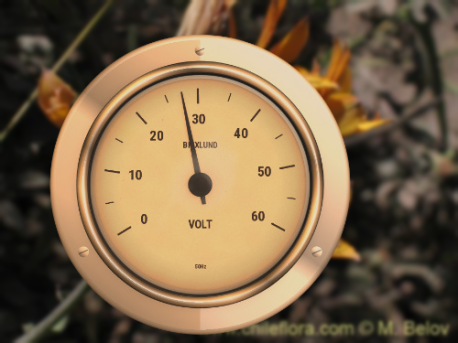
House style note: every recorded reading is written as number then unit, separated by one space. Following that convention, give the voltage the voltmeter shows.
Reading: 27.5 V
